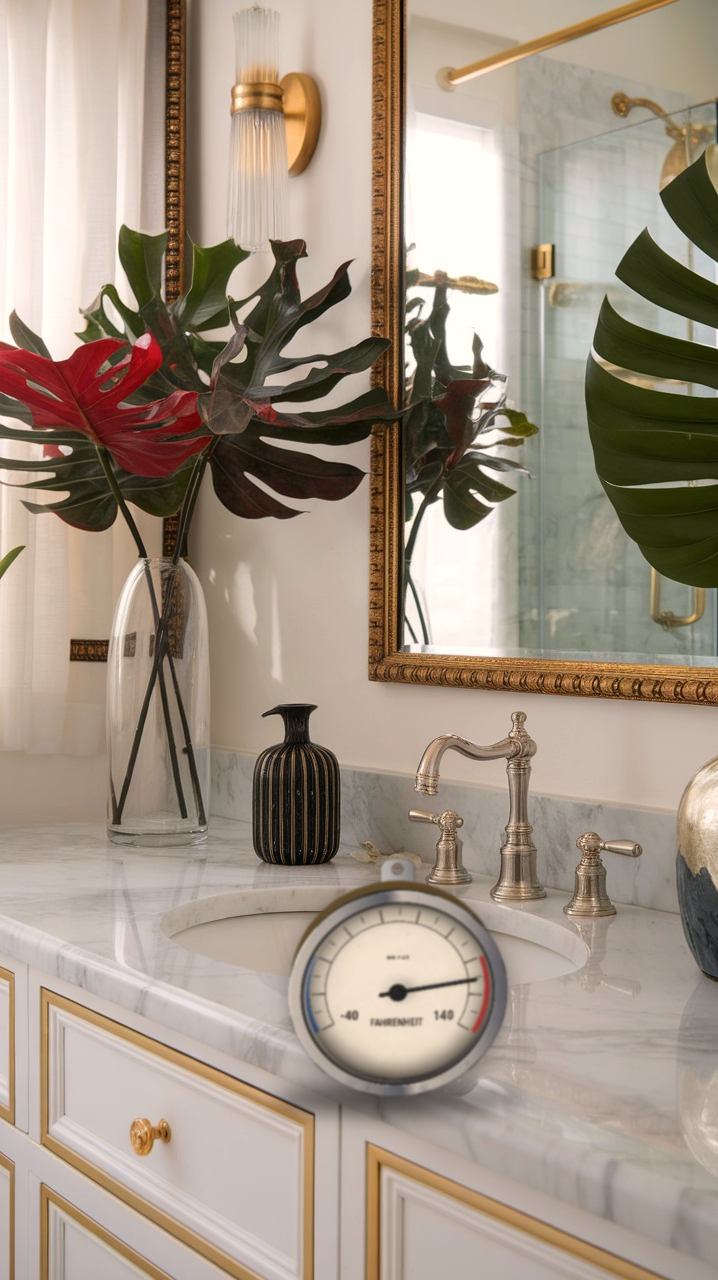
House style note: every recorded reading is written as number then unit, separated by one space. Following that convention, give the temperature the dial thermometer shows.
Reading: 110 °F
